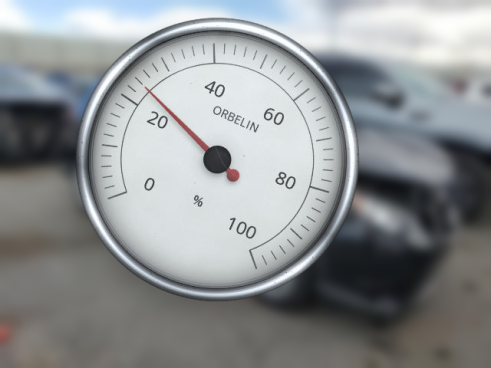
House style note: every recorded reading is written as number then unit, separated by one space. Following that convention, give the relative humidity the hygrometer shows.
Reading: 24 %
